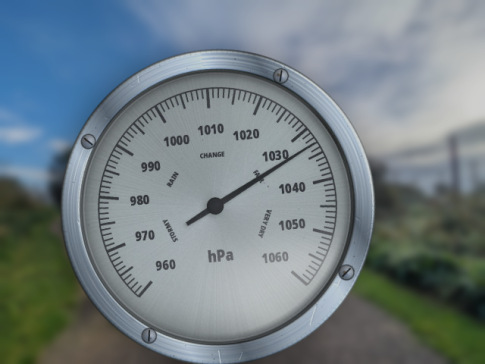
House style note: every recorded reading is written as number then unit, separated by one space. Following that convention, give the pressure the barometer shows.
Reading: 1033 hPa
